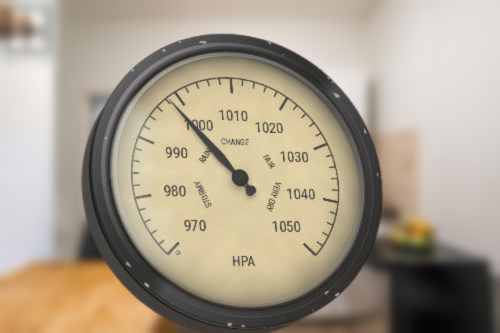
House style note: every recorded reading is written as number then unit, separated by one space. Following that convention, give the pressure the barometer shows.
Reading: 998 hPa
